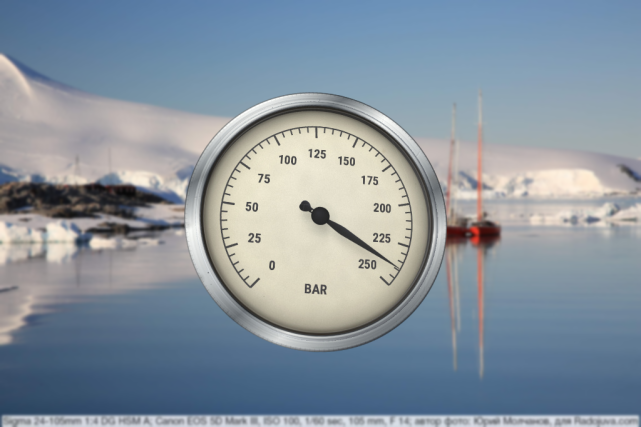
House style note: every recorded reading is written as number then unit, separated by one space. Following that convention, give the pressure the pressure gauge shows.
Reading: 240 bar
